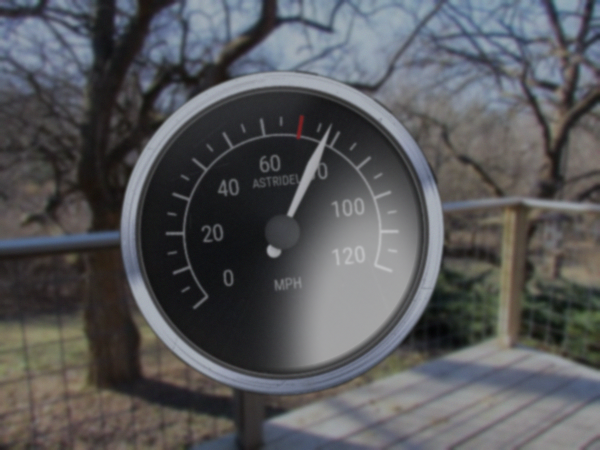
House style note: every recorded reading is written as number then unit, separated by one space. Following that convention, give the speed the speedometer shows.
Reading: 77.5 mph
